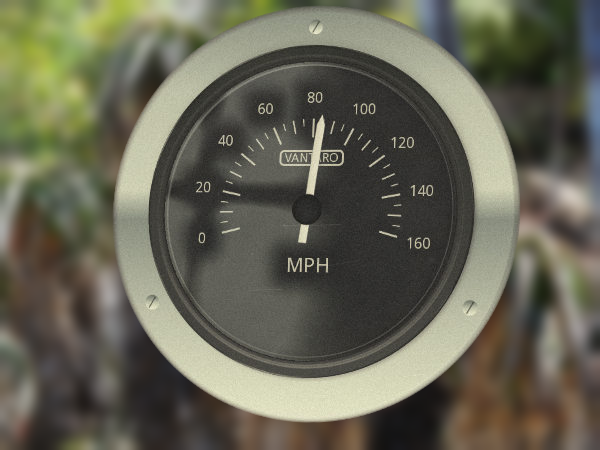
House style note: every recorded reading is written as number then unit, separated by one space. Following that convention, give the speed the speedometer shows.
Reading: 85 mph
